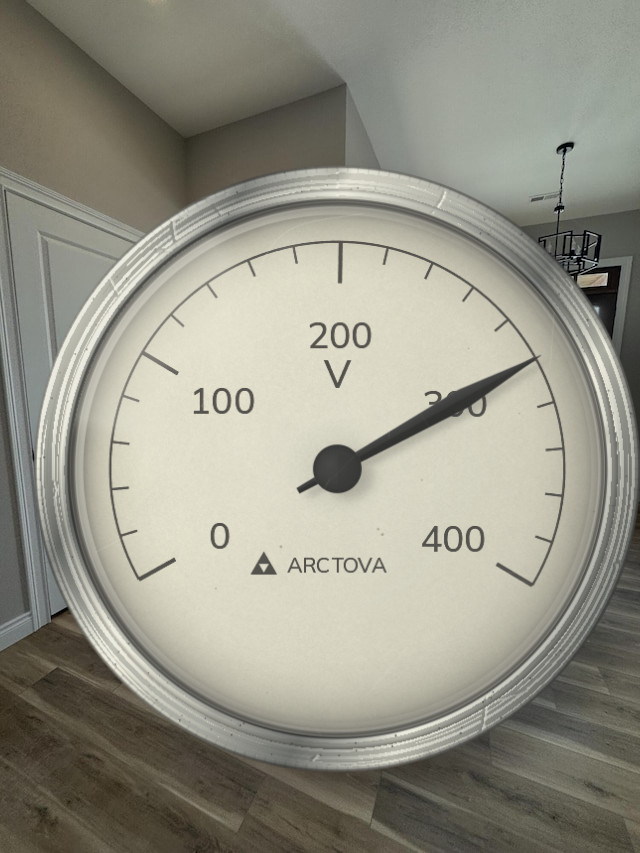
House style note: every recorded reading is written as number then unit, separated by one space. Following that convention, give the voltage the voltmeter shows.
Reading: 300 V
